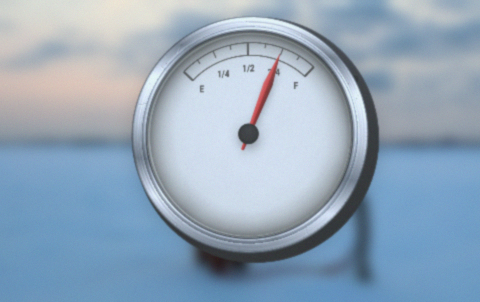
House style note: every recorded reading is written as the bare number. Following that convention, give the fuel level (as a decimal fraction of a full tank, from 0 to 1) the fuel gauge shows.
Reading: 0.75
